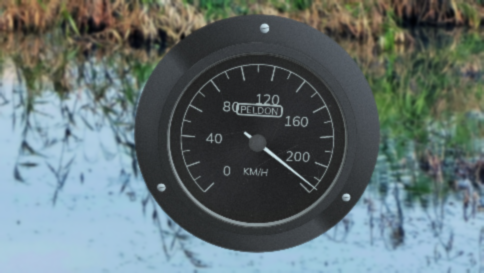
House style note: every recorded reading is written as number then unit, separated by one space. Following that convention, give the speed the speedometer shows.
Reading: 215 km/h
